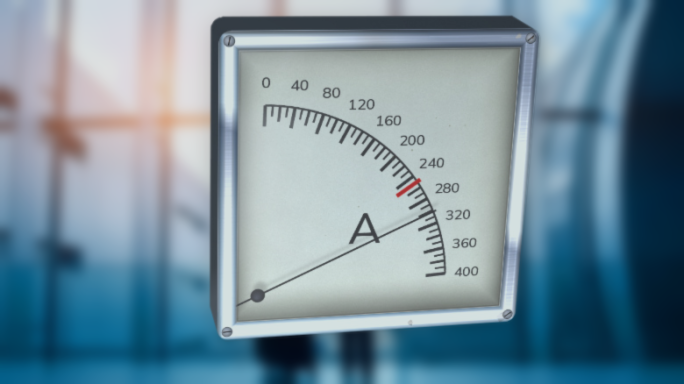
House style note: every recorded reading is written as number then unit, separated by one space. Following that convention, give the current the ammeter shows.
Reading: 300 A
